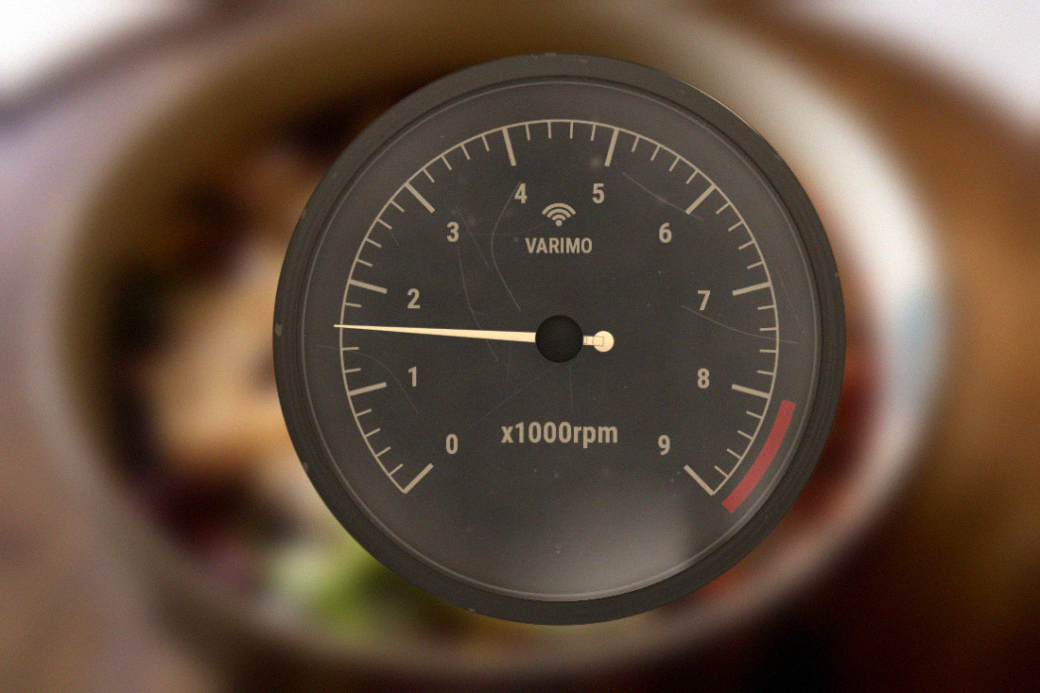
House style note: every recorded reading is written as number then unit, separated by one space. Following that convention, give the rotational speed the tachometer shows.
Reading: 1600 rpm
